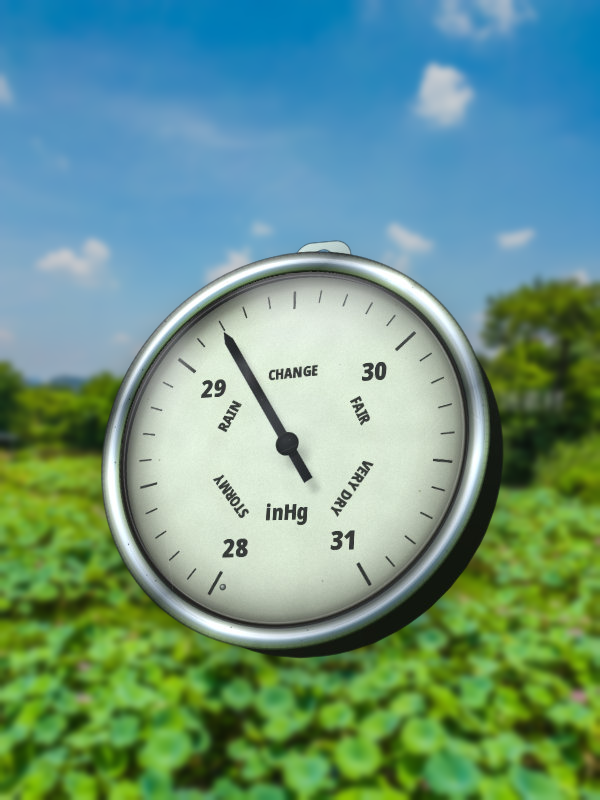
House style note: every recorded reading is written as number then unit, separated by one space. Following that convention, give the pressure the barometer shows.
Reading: 29.2 inHg
